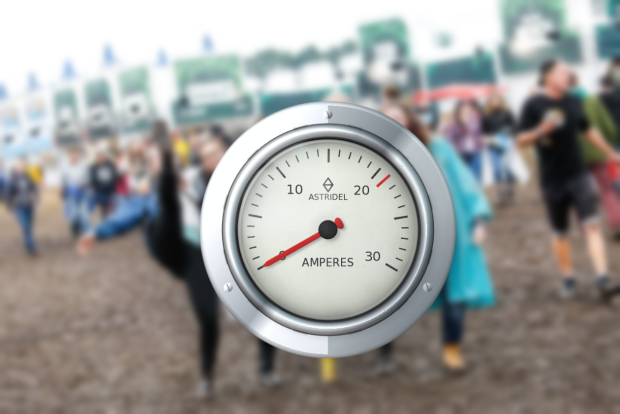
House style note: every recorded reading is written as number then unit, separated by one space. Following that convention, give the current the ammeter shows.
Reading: 0 A
